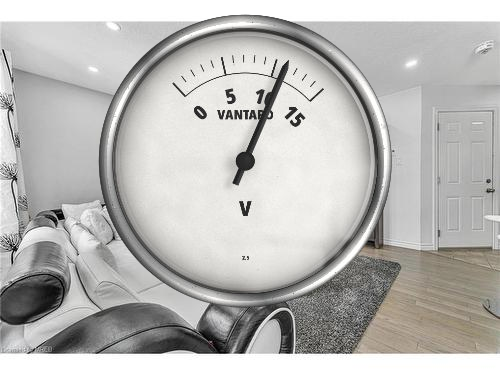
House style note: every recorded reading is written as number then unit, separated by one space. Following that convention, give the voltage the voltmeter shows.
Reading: 11 V
